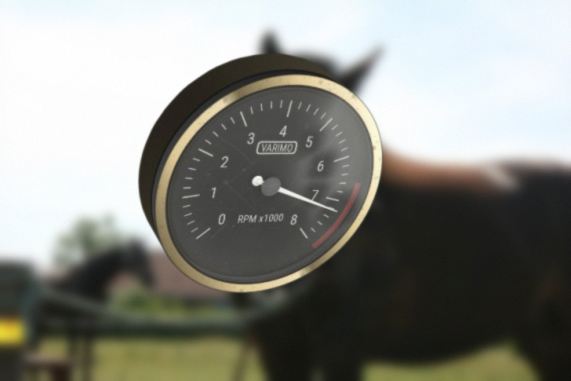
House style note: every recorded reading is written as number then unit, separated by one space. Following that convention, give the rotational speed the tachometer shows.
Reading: 7200 rpm
